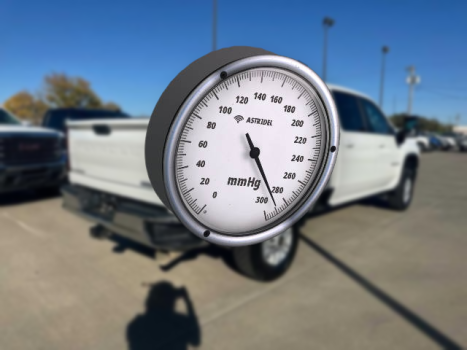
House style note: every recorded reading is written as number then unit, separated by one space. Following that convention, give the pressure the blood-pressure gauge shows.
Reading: 290 mmHg
